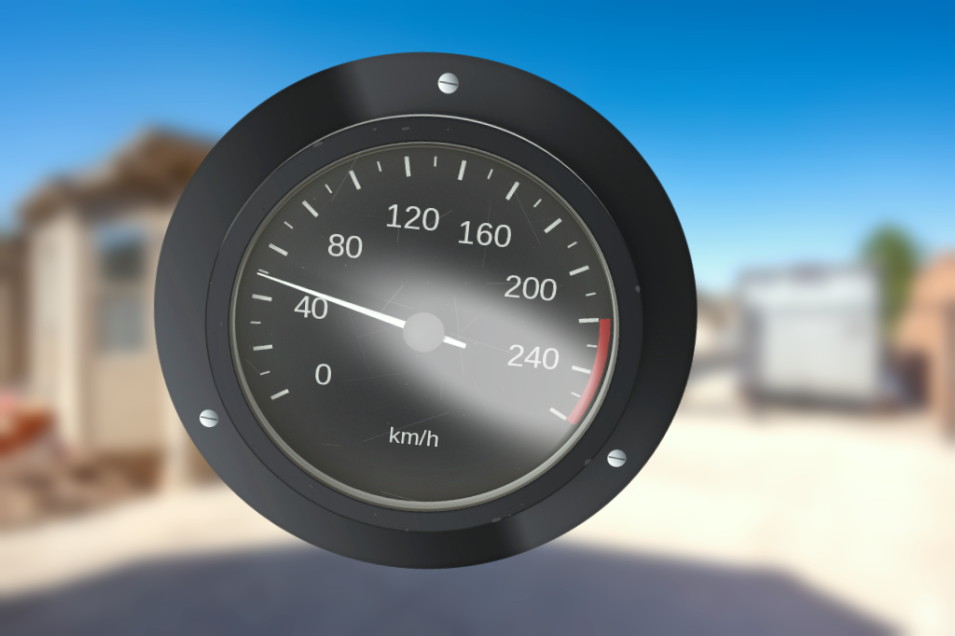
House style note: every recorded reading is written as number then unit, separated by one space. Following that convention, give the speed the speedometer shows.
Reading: 50 km/h
